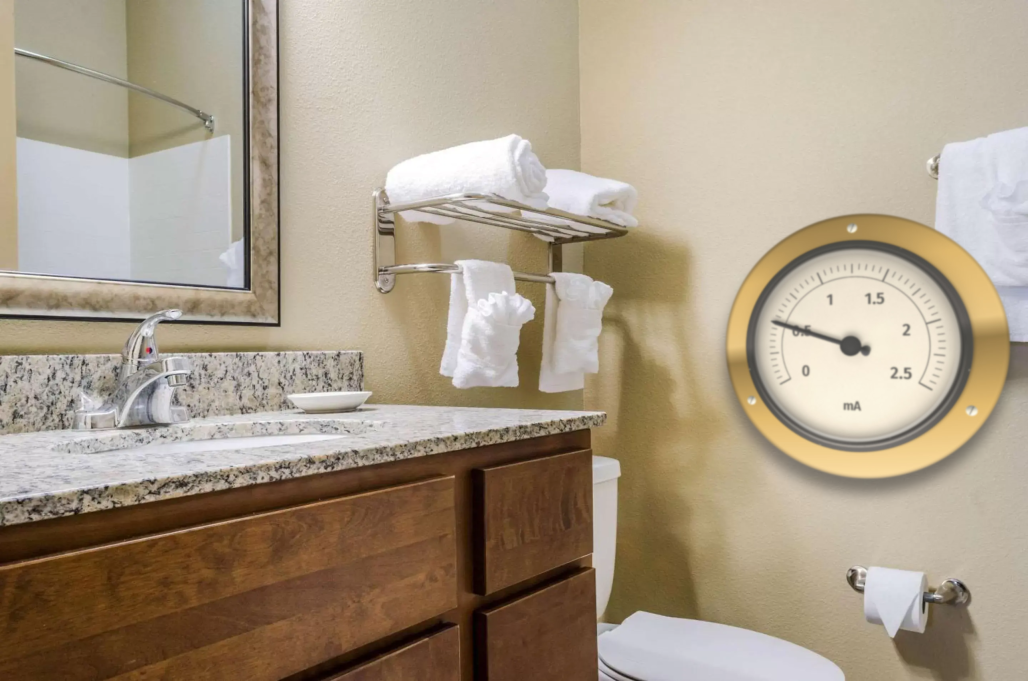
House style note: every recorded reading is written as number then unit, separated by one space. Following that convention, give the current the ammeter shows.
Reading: 0.5 mA
